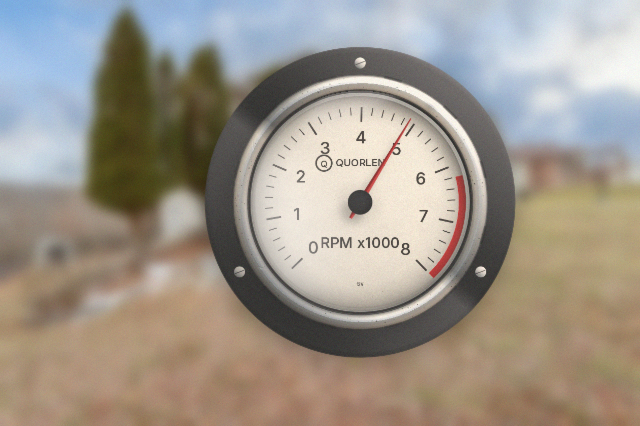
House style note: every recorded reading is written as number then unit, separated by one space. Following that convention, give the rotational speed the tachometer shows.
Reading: 4900 rpm
